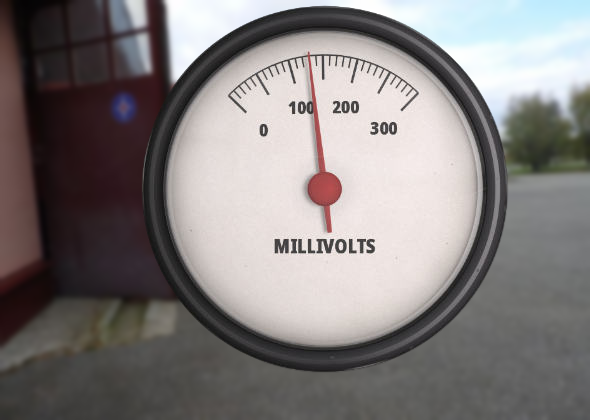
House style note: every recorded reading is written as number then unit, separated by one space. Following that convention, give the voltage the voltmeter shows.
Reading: 130 mV
